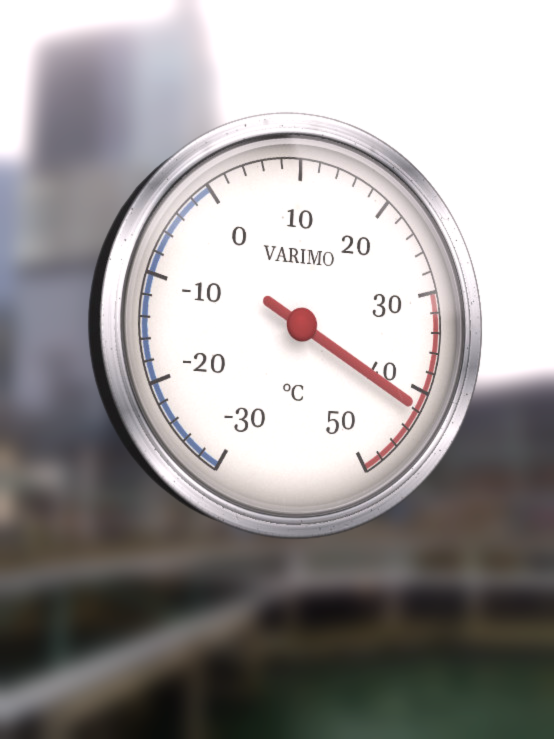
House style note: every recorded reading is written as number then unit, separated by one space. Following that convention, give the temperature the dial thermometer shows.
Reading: 42 °C
